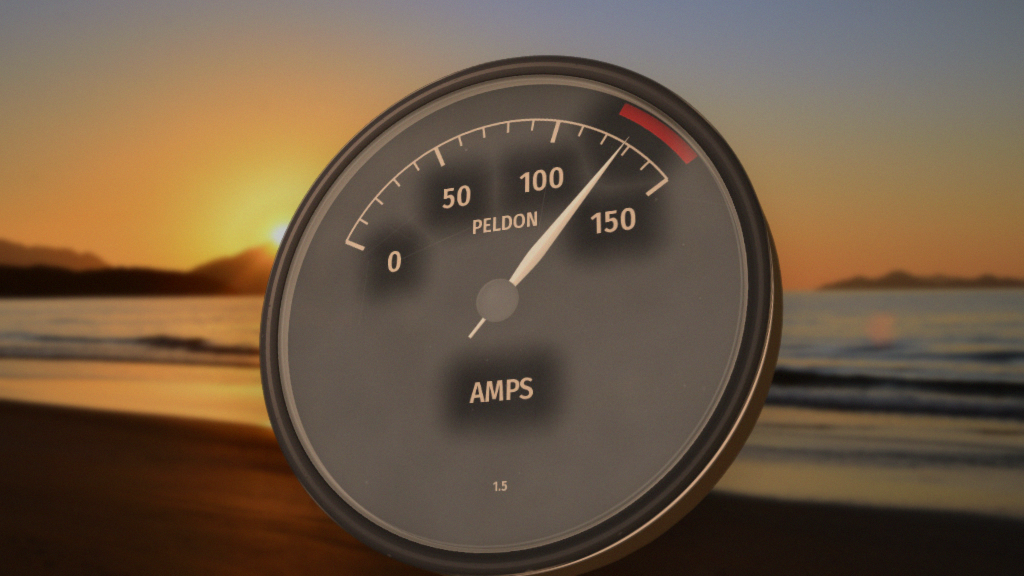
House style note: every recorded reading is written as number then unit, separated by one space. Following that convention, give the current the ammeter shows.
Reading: 130 A
